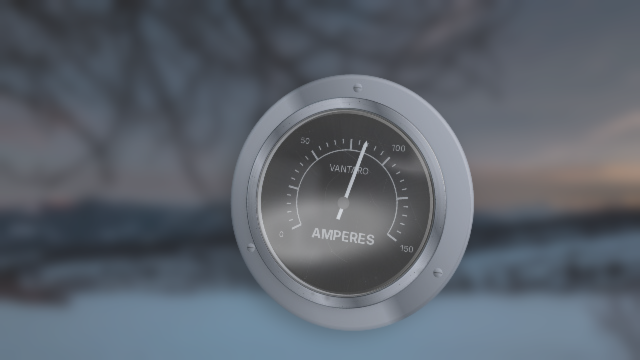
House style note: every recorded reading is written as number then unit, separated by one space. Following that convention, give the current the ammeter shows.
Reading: 85 A
